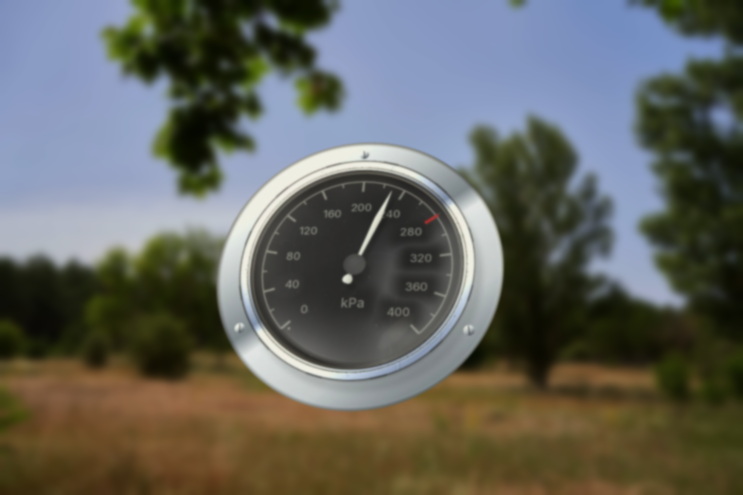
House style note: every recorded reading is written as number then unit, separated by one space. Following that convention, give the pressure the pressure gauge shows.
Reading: 230 kPa
